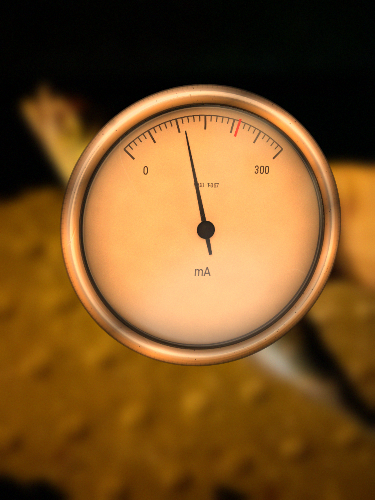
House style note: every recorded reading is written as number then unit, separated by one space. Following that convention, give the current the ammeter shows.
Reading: 110 mA
